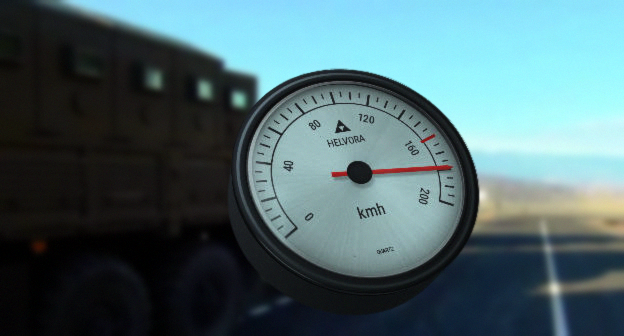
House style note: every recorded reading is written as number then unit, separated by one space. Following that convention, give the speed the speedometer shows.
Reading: 180 km/h
